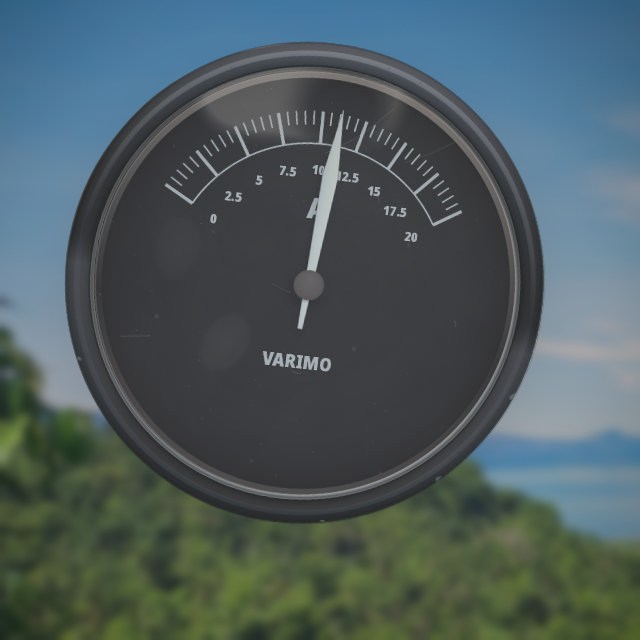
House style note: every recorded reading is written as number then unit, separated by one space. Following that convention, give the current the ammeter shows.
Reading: 11 A
